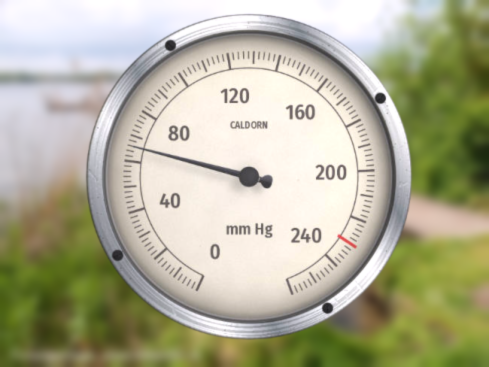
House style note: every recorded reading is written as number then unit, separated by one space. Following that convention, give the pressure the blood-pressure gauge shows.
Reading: 66 mmHg
